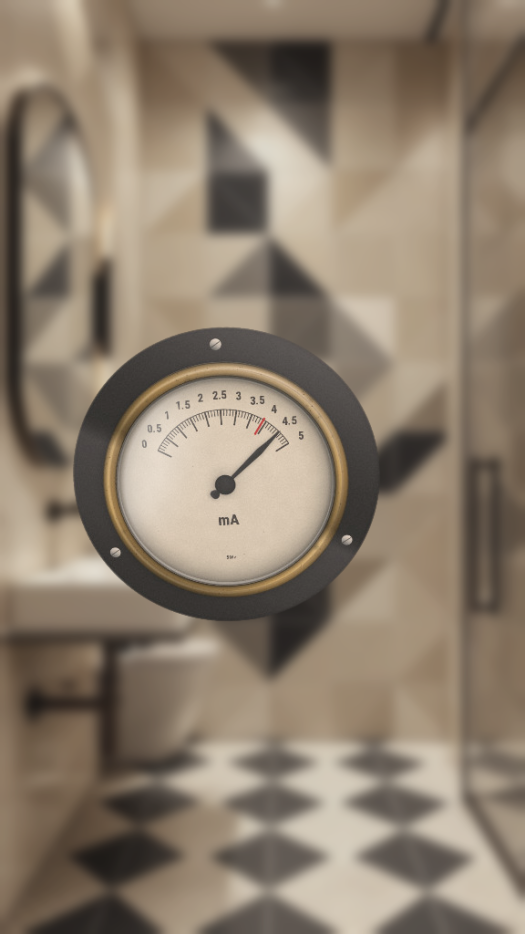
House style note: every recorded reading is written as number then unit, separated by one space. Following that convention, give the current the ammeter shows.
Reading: 4.5 mA
